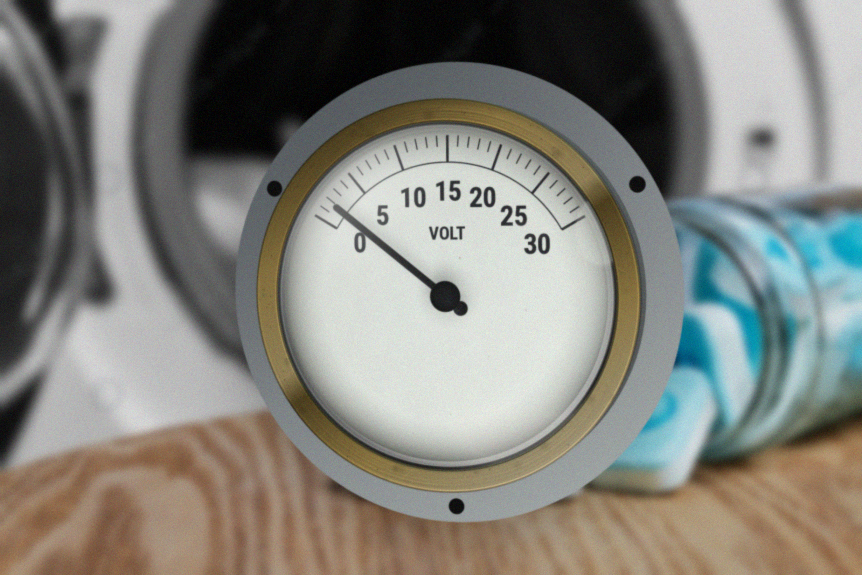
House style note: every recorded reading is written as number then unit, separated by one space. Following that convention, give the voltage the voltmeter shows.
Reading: 2 V
